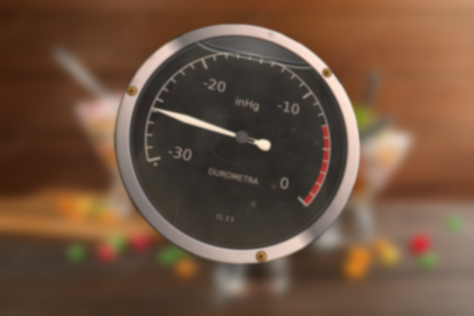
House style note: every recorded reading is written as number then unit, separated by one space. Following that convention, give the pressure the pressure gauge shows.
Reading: -26 inHg
